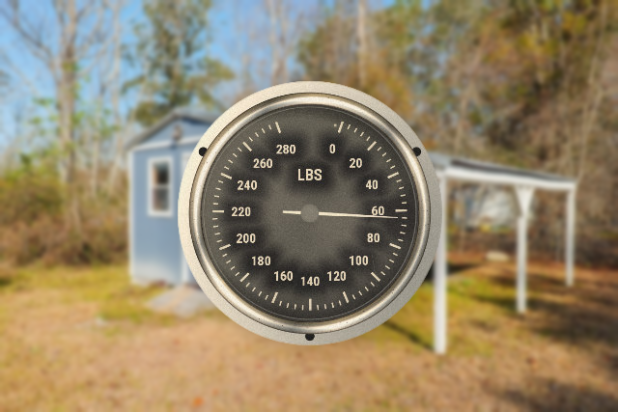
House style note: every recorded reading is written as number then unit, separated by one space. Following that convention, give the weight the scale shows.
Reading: 64 lb
